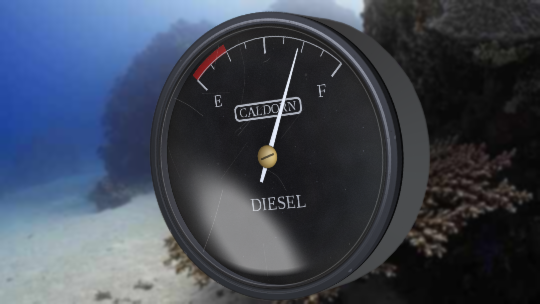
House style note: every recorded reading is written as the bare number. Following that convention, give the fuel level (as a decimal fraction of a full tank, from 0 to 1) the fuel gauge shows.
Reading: 0.75
